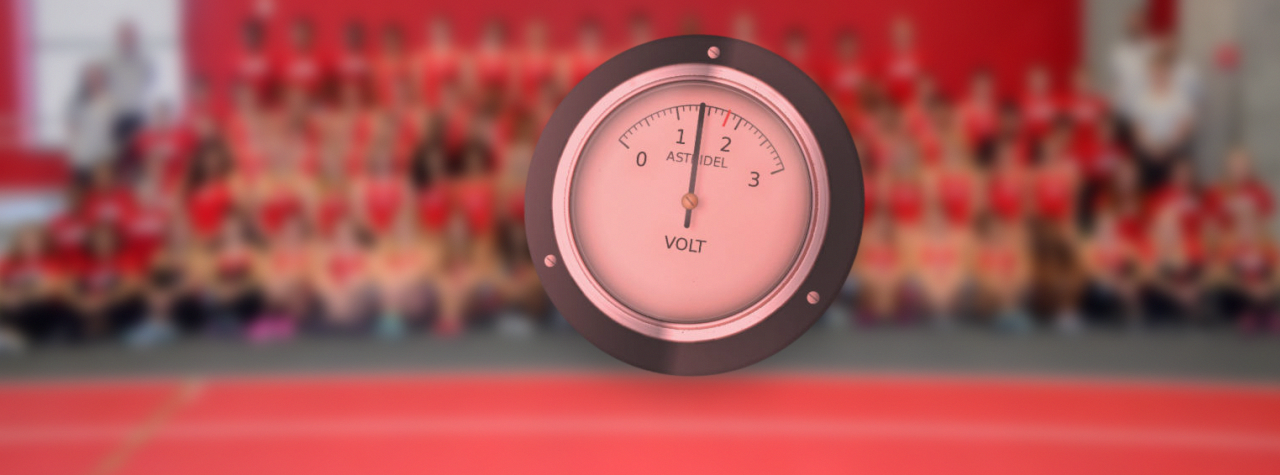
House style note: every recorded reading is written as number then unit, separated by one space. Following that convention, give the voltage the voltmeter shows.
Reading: 1.4 V
